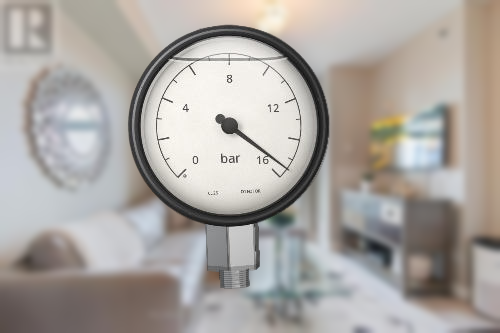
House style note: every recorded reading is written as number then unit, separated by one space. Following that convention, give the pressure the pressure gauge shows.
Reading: 15.5 bar
